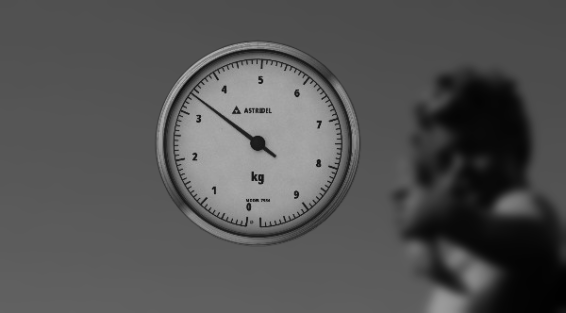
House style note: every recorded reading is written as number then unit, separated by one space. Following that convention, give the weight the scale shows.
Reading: 3.4 kg
